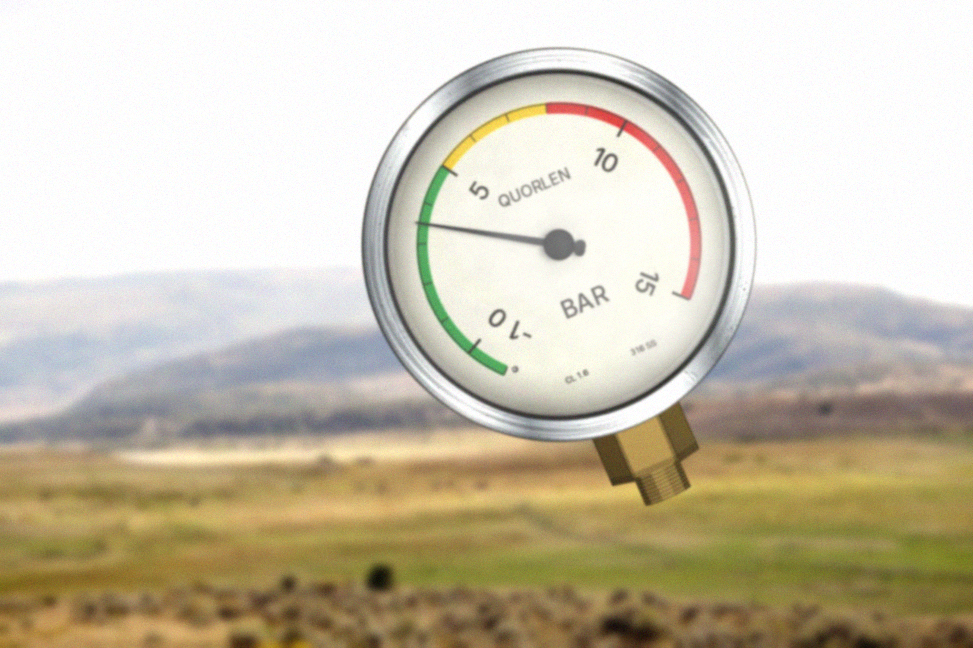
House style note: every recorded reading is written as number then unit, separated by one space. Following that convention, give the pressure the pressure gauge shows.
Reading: 3.5 bar
